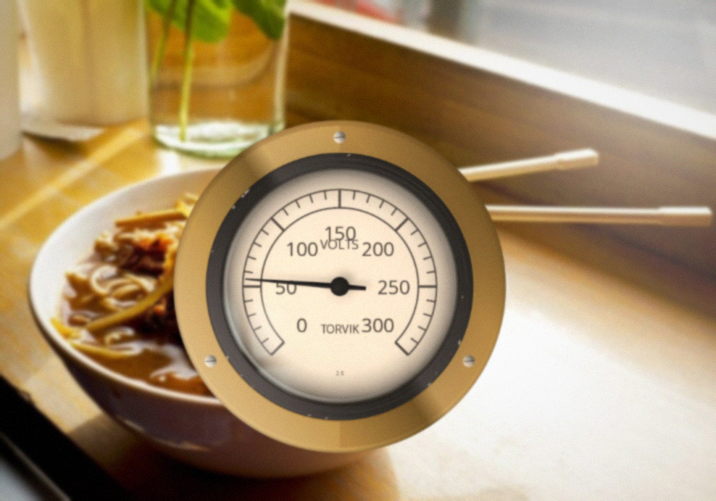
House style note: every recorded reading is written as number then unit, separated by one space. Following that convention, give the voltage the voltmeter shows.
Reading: 55 V
